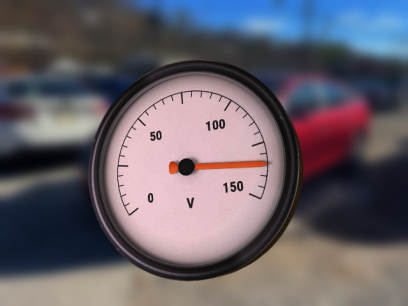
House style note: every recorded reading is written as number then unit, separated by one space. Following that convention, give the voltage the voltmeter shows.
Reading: 135 V
